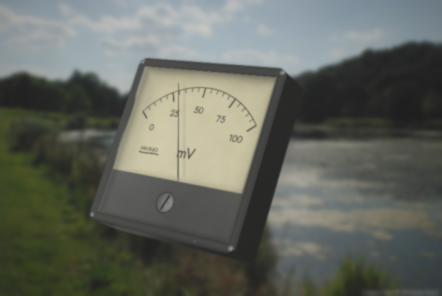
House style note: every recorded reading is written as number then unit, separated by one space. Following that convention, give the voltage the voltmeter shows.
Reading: 30 mV
